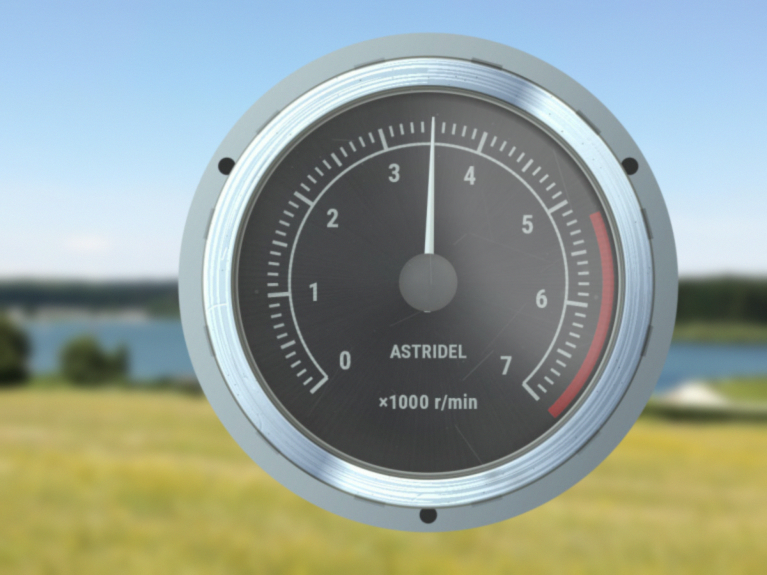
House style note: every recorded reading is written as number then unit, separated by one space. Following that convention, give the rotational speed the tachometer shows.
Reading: 3500 rpm
